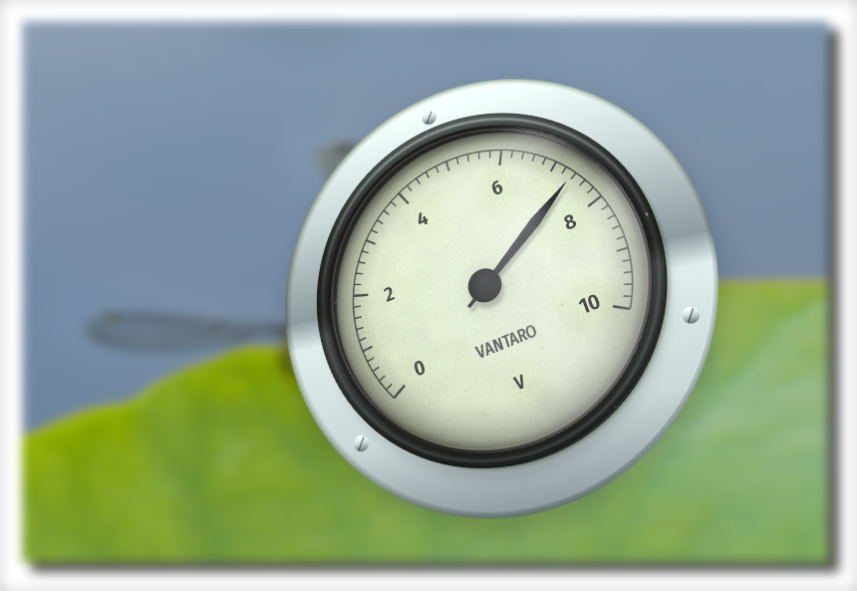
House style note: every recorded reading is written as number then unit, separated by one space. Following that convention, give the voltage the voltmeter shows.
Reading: 7.4 V
